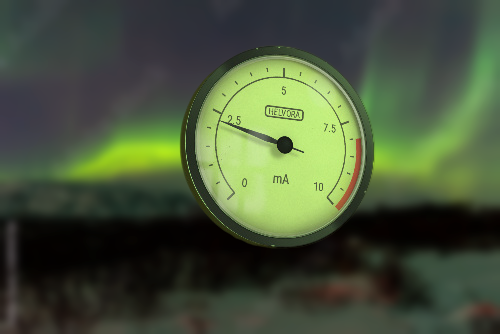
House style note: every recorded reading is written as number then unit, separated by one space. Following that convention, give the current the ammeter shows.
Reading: 2.25 mA
